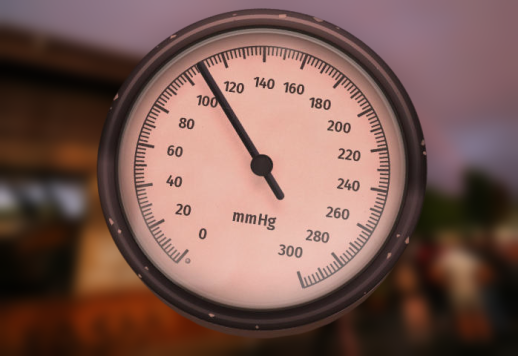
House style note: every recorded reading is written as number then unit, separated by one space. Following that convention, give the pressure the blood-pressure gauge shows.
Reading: 108 mmHg
